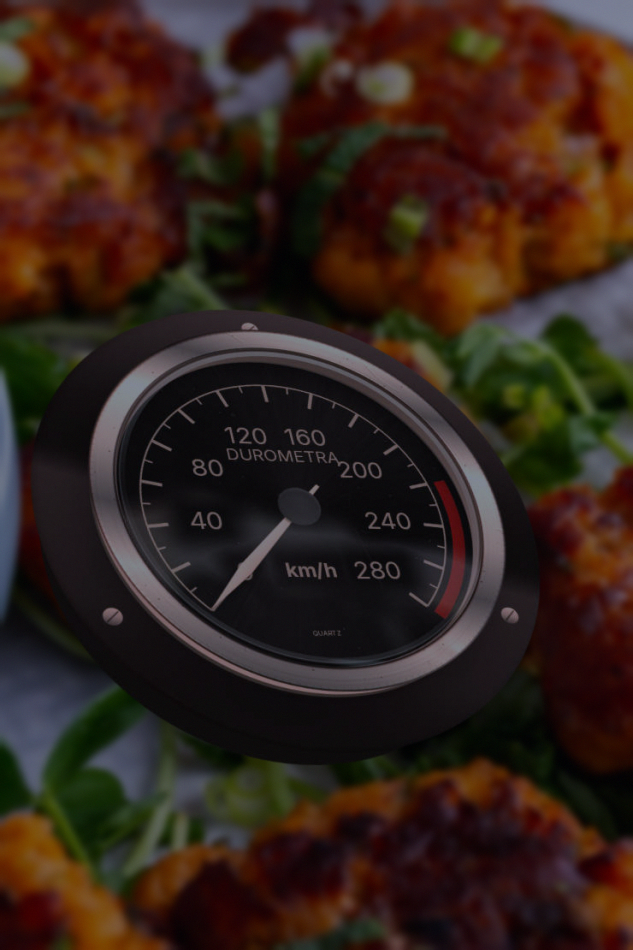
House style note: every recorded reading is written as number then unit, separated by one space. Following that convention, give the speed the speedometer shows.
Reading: 0 km/h
